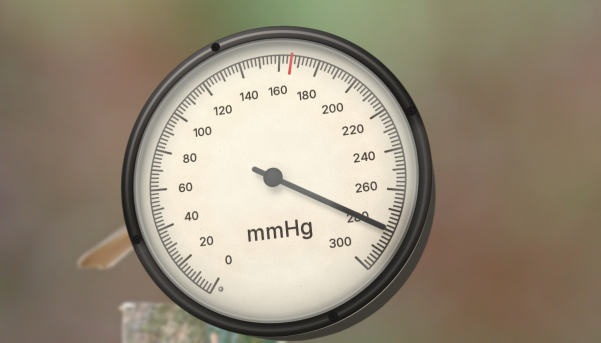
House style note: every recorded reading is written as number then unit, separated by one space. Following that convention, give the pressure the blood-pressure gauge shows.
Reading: 280 mmHg
